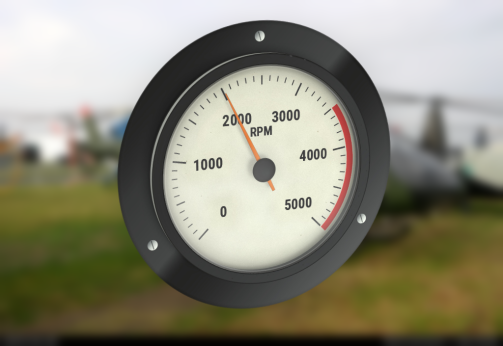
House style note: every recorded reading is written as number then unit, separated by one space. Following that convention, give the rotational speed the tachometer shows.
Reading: 2000 rpm
